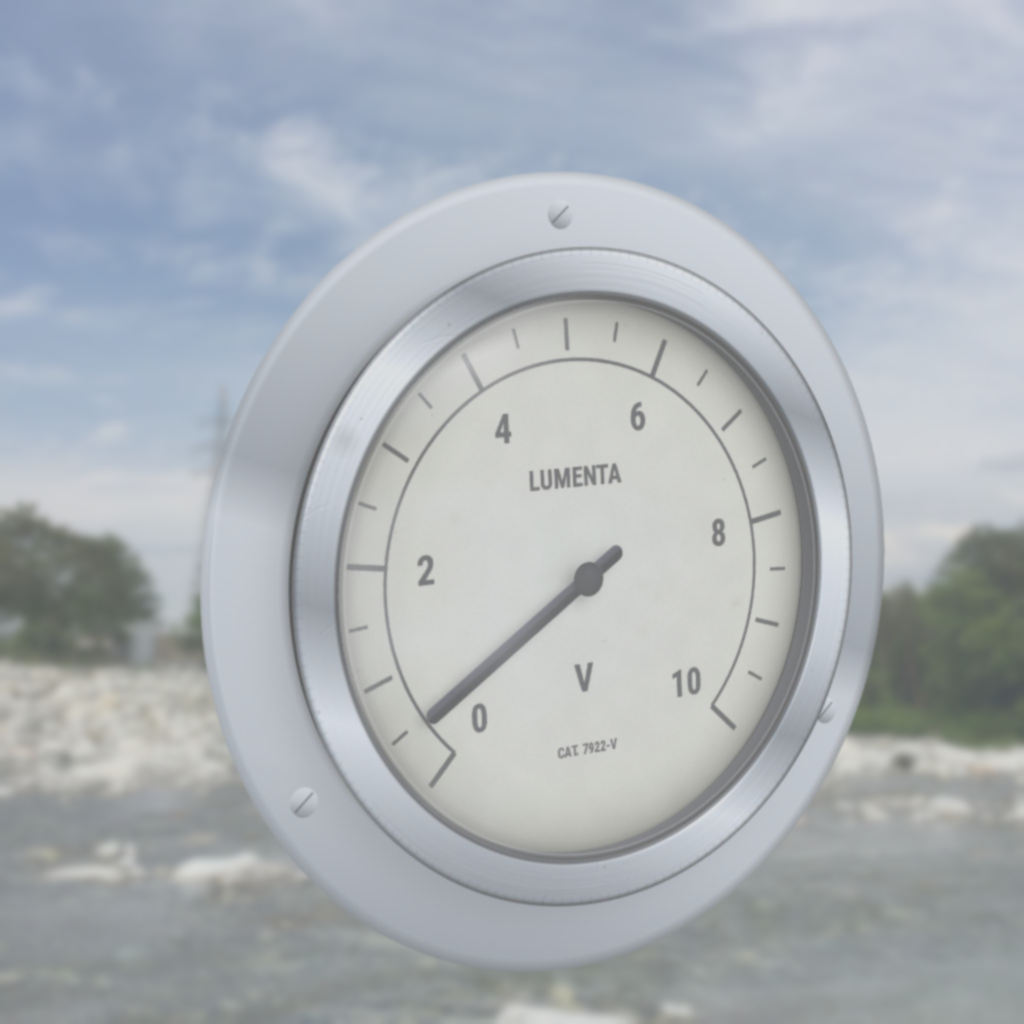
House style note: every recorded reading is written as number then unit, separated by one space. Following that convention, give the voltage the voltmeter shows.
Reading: 0.5 V
